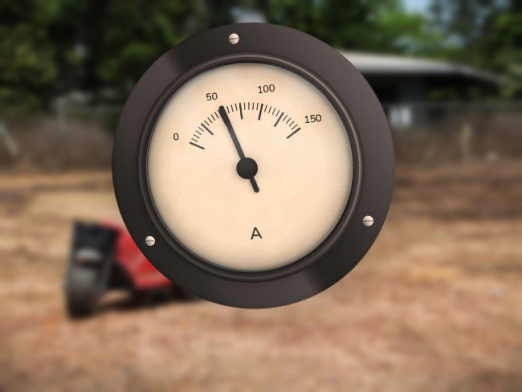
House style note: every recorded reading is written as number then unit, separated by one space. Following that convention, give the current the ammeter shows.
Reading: 55 A
